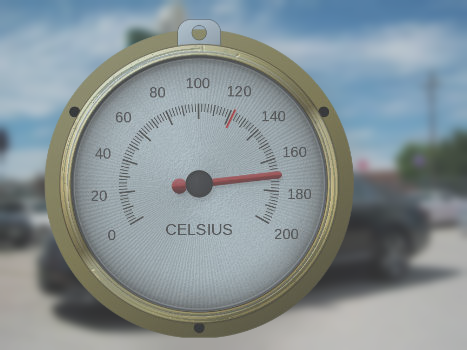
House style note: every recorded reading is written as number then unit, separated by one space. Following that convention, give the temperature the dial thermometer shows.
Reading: 170 °C
